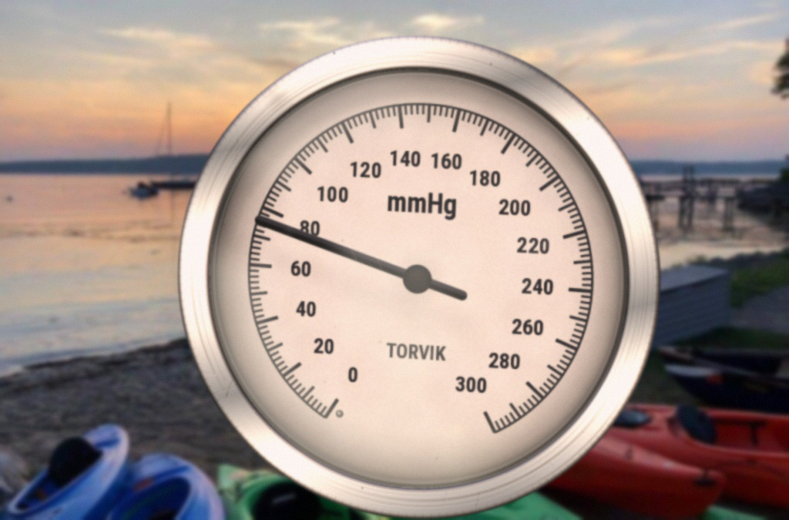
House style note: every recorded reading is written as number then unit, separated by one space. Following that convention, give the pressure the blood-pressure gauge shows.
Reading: 76 mmHg
